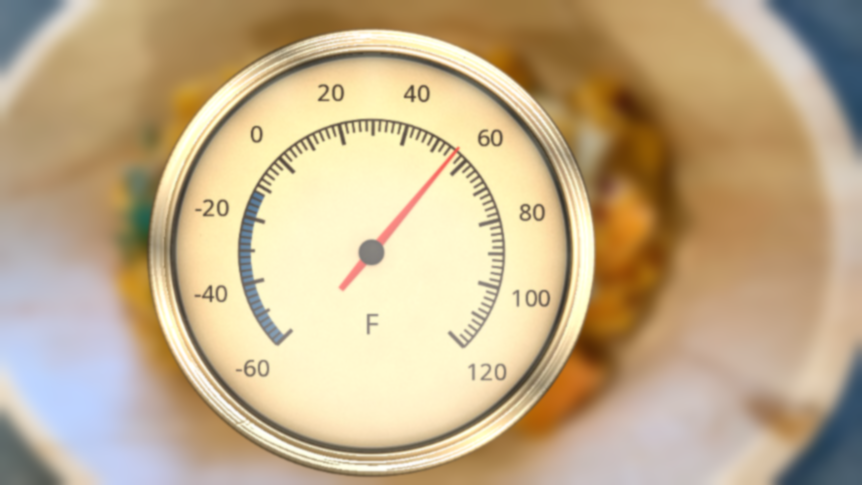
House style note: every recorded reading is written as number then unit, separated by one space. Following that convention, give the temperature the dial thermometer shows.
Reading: 56 °F
